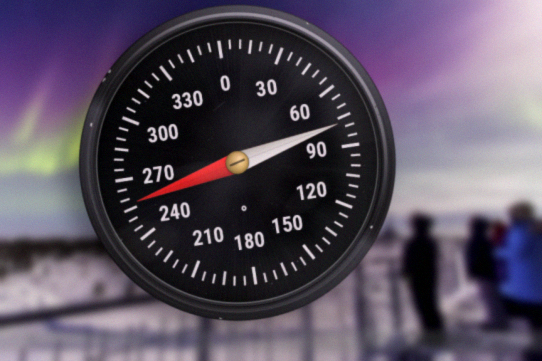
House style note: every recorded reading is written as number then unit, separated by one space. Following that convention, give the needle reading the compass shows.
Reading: 257.5 °
